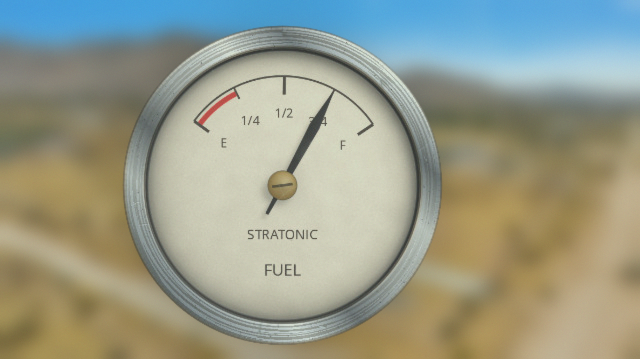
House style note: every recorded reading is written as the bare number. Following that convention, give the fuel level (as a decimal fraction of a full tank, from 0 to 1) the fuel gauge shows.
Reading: 0.75
